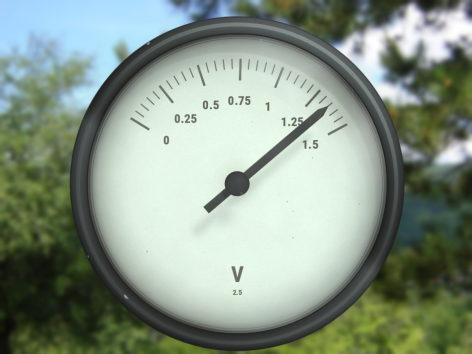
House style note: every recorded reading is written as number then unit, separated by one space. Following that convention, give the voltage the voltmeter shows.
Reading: 1.35 V
